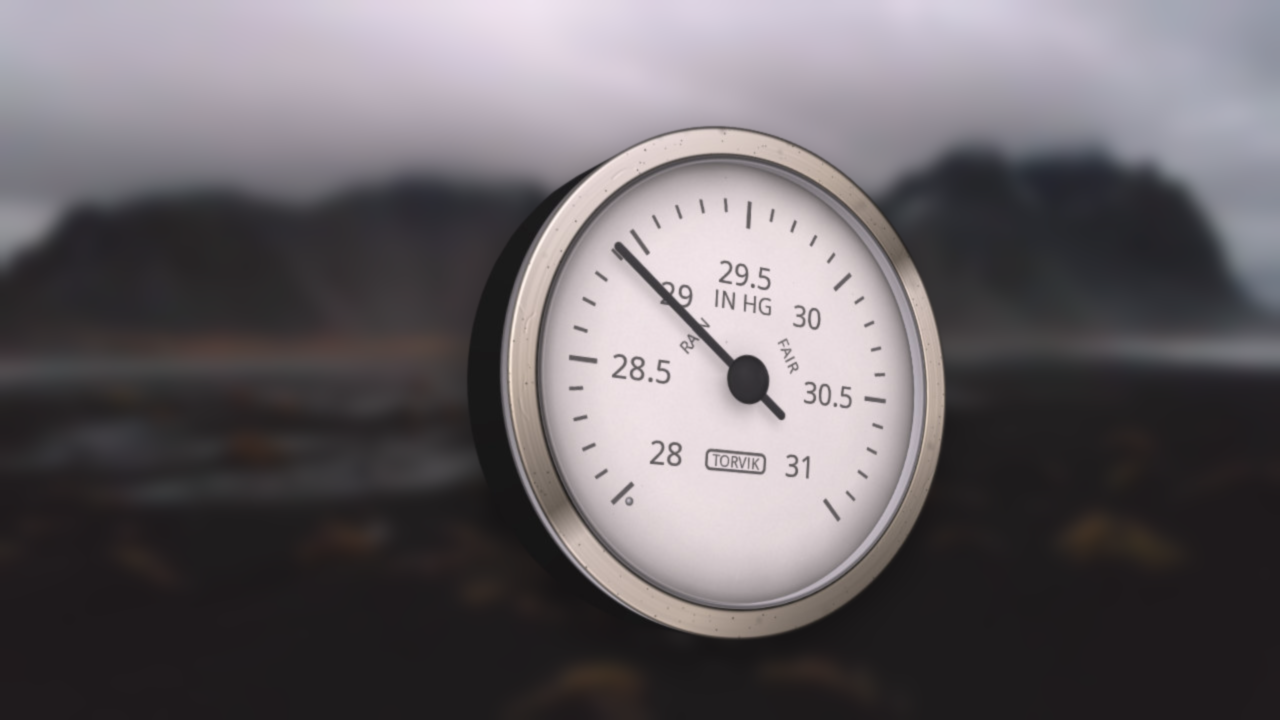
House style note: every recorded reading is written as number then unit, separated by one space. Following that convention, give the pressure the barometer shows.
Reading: 28.9 inHg
